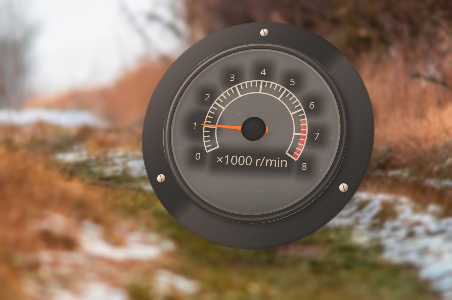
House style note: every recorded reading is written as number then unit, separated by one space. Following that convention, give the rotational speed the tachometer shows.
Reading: 1000 rpm
